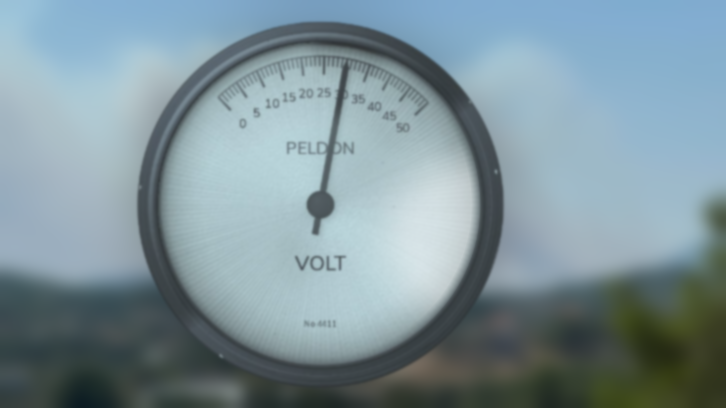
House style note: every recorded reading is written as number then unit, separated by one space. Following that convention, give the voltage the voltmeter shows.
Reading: 30 V
